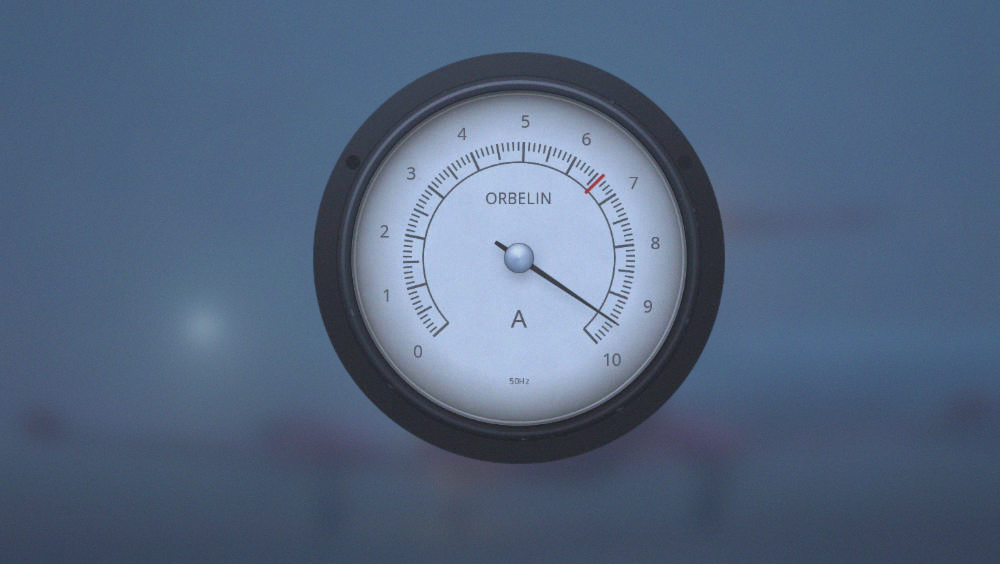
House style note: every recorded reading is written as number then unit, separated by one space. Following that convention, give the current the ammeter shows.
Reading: 9.5 A
